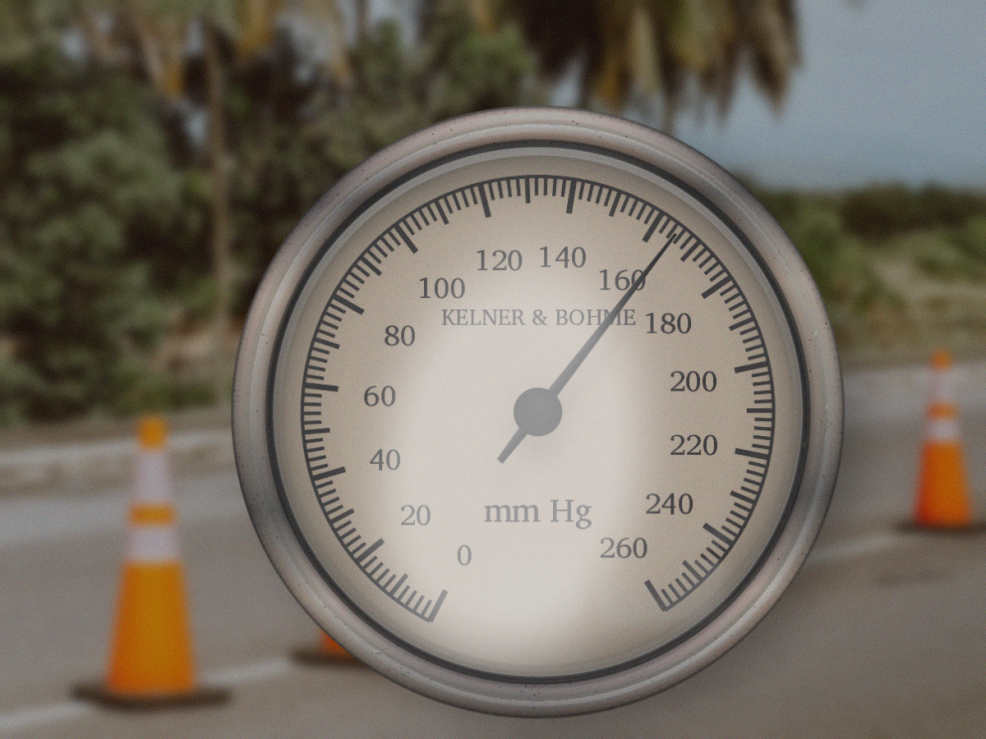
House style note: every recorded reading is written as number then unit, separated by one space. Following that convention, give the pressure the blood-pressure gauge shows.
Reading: 165 mmHg
